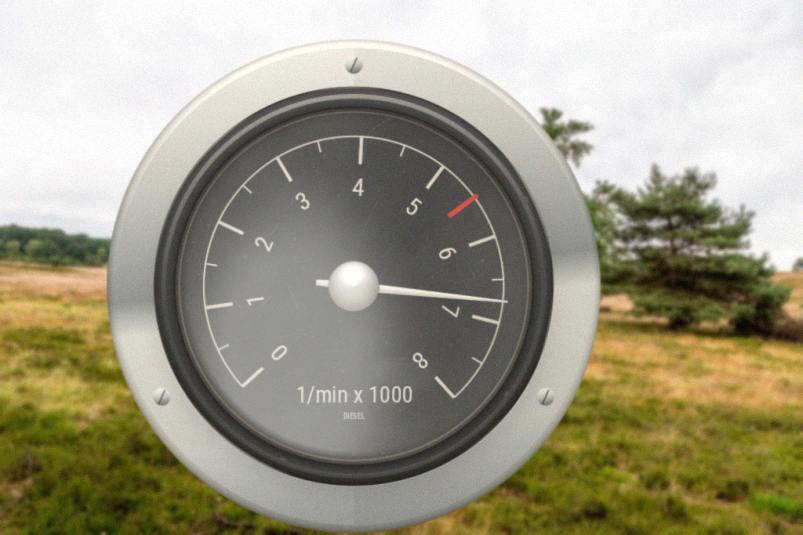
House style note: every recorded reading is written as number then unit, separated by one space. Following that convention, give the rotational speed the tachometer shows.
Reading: 6750 rpm
